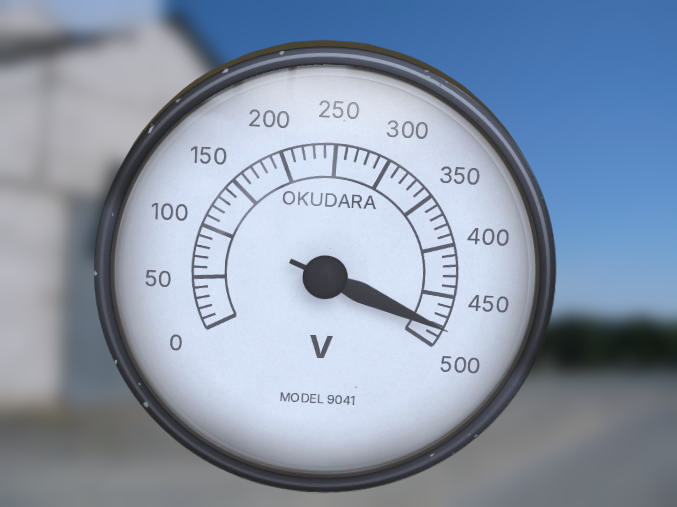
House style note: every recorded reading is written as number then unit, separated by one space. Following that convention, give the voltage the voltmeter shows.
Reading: 480 V
